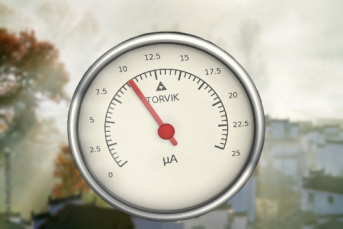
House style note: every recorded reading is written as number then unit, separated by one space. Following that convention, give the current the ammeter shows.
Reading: 10 µA
